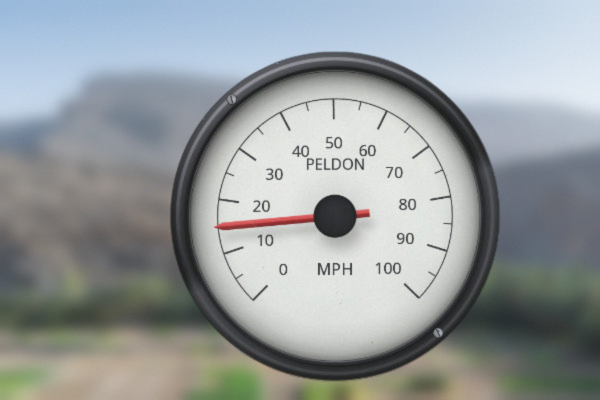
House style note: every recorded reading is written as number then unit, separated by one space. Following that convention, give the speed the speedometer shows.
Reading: 15 mph
